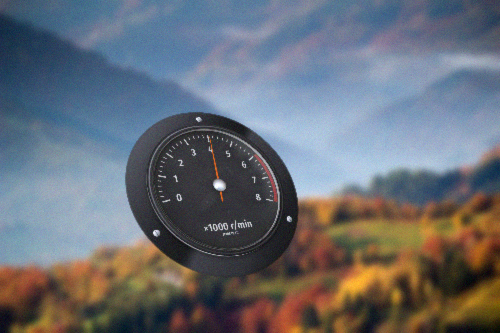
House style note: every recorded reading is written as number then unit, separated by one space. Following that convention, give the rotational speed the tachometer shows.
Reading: 4000 rpm
